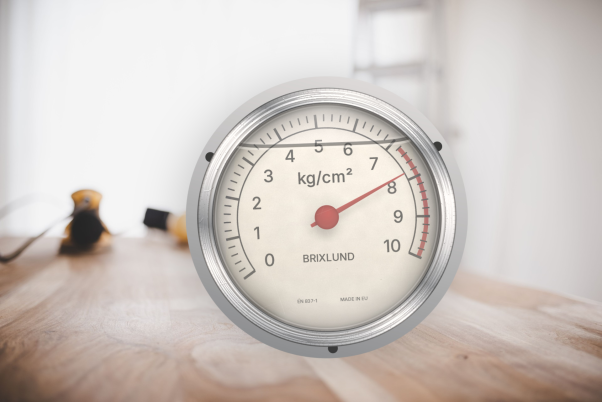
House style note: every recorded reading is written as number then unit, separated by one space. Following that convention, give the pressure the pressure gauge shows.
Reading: 7.8 kg/cm²
